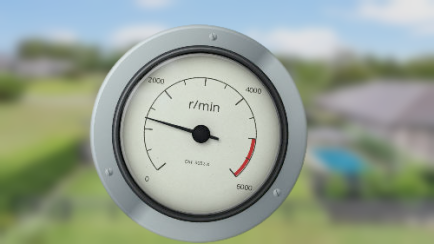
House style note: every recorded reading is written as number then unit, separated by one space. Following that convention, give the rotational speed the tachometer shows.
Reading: 1250 rpm
